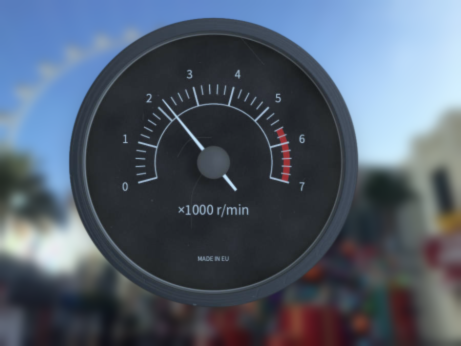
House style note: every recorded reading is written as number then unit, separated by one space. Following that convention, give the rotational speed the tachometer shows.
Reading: 2200 rpm
